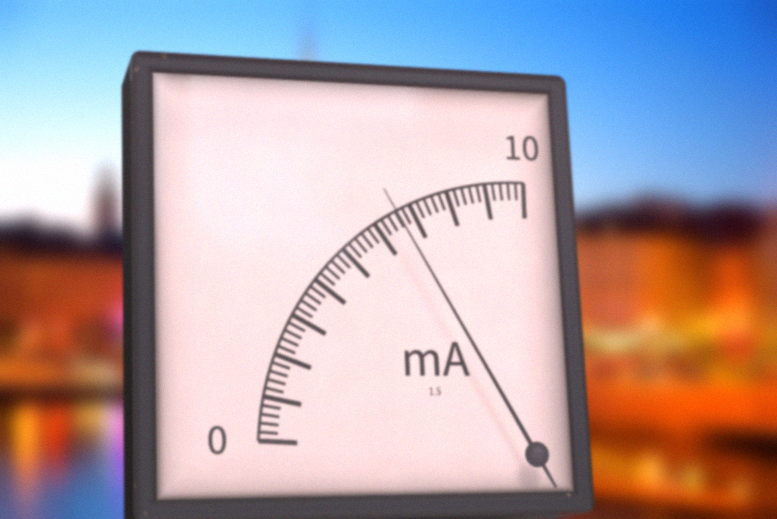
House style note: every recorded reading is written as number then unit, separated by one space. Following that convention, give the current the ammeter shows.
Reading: 6.6 mA
